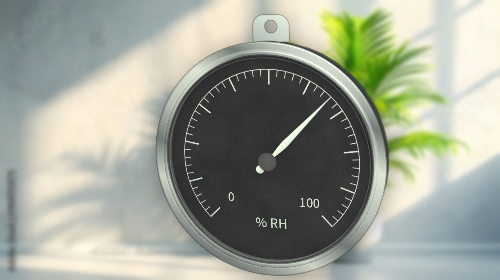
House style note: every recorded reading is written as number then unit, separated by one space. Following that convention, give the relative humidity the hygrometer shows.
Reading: 66 %
